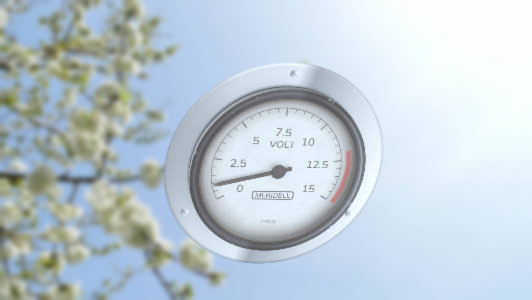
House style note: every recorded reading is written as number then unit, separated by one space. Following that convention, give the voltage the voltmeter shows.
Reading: 1 V
